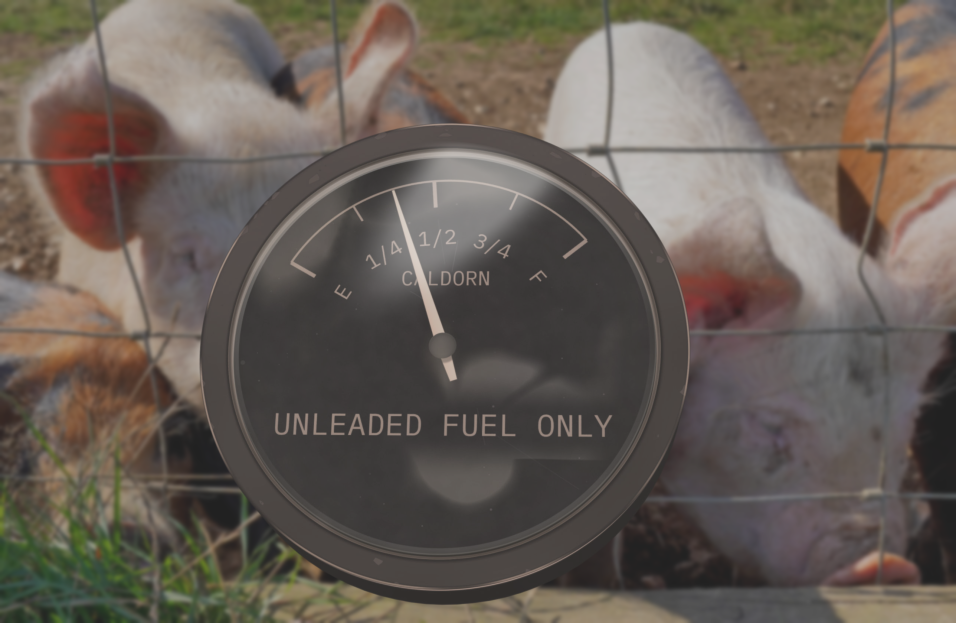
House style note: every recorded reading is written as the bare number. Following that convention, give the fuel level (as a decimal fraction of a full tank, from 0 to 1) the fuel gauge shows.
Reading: 0.375
